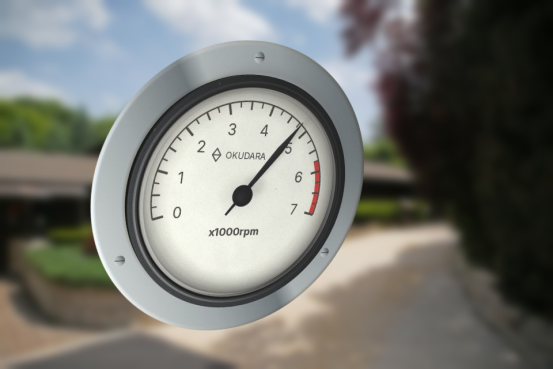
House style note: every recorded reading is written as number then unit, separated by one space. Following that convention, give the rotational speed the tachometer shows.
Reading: 4750 rpm
